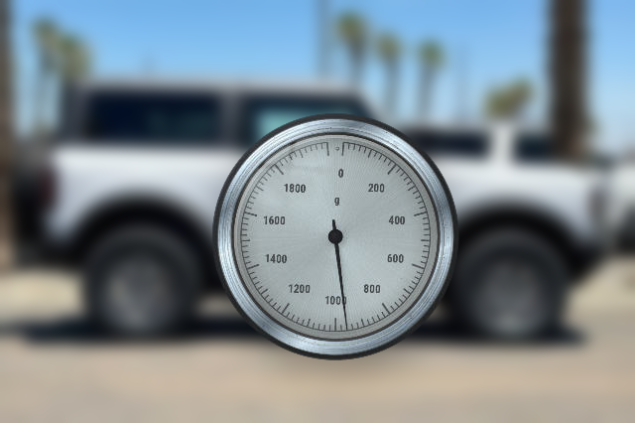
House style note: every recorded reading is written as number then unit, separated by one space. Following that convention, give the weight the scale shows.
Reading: 960 g
